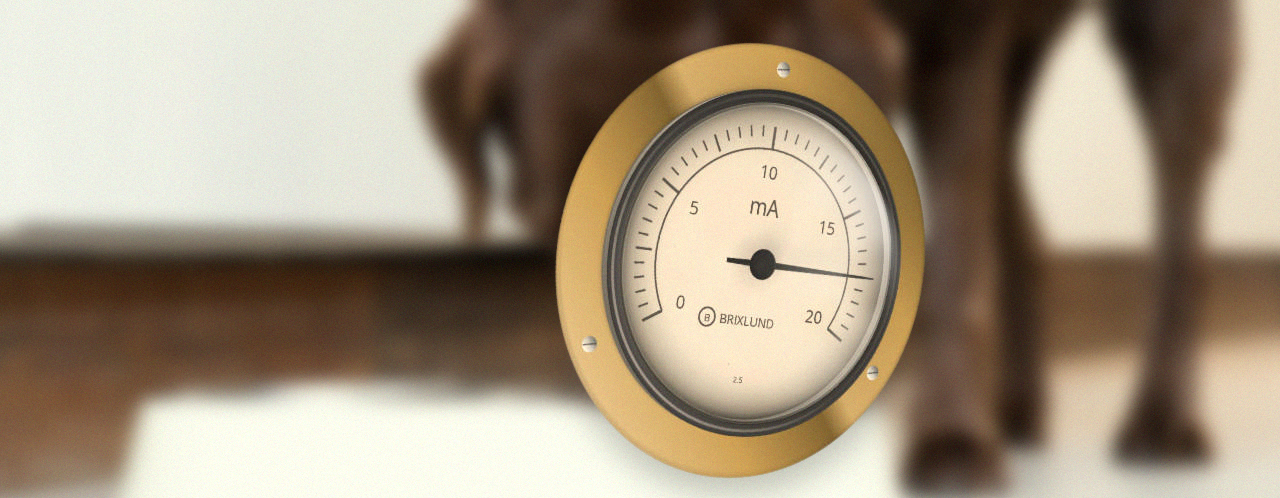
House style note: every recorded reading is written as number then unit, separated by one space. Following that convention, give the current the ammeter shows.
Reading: 17.5 mA
